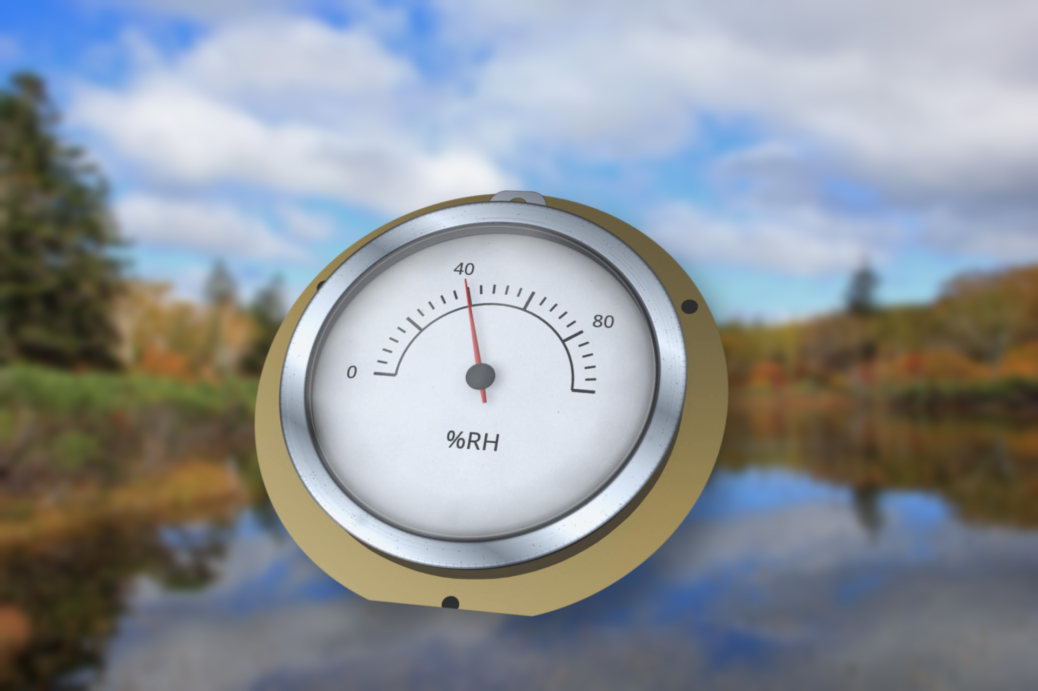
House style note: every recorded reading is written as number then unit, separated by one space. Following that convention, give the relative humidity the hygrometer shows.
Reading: 40 %
